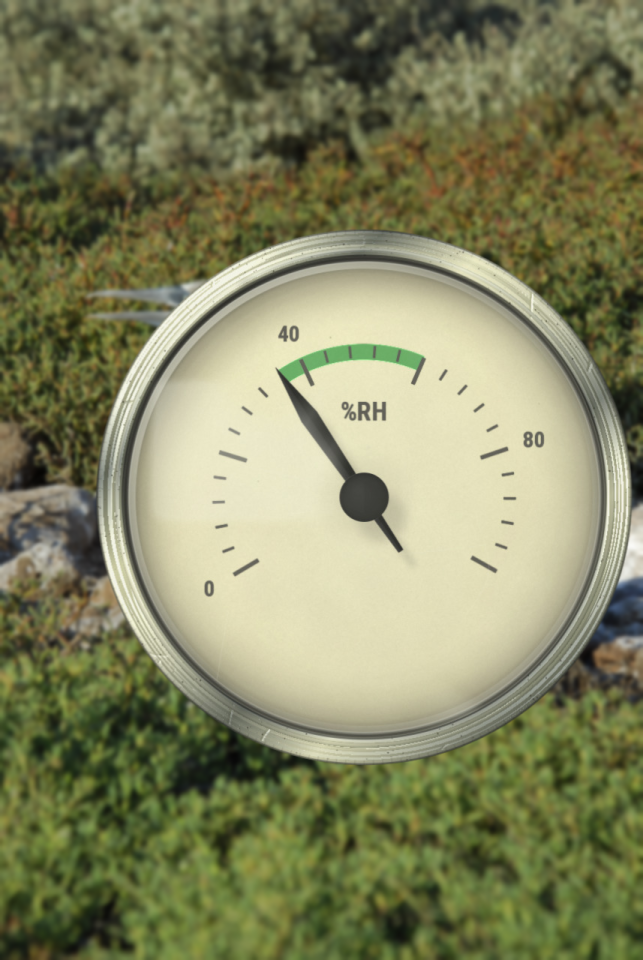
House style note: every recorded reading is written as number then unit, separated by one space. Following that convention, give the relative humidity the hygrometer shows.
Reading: 36 %
